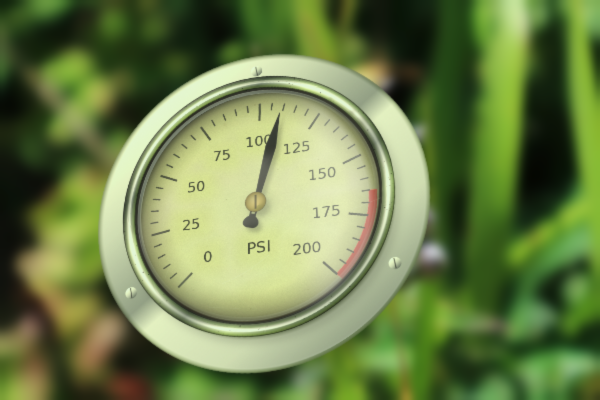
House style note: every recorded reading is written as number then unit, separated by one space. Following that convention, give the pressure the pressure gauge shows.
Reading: 110 psi
